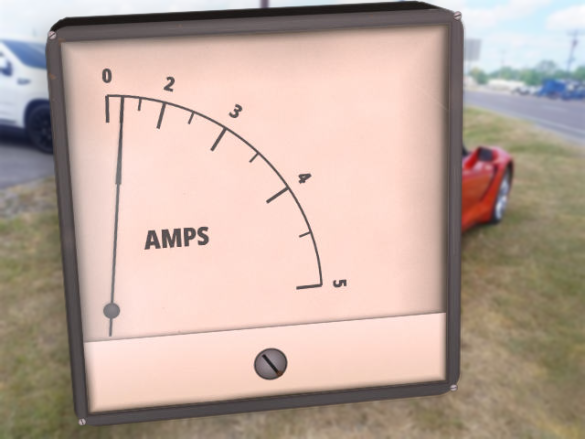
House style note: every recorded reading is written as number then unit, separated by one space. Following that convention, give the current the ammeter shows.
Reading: 1 A
